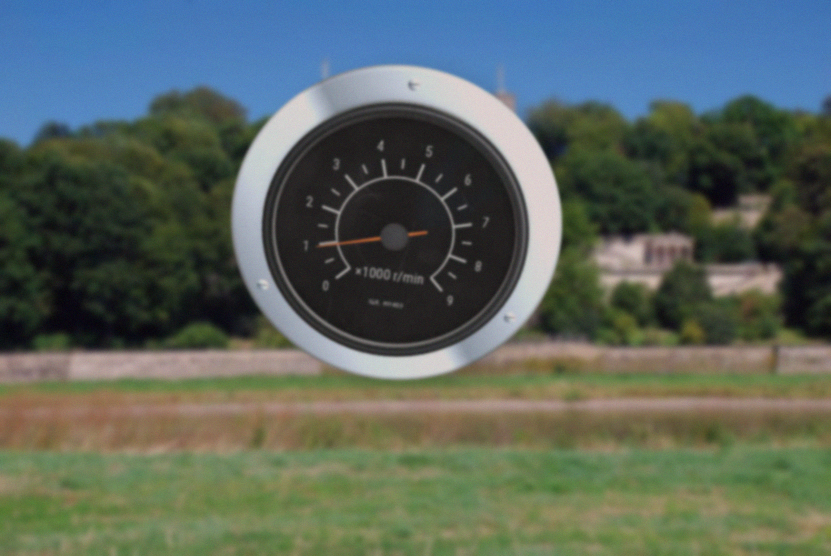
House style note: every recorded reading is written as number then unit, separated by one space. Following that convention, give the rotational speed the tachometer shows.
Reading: 1000 rpm
